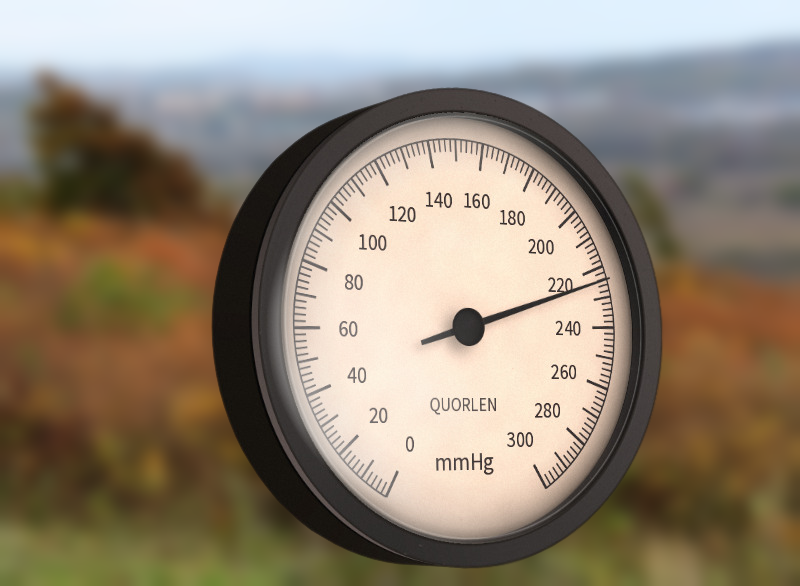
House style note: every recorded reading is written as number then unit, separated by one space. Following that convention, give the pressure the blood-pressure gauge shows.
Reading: 224 mmHg
